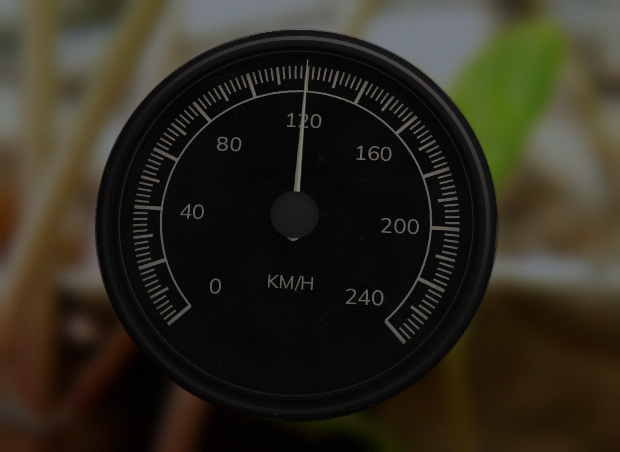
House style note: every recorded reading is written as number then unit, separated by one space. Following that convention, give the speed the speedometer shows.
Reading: 120 km/h
